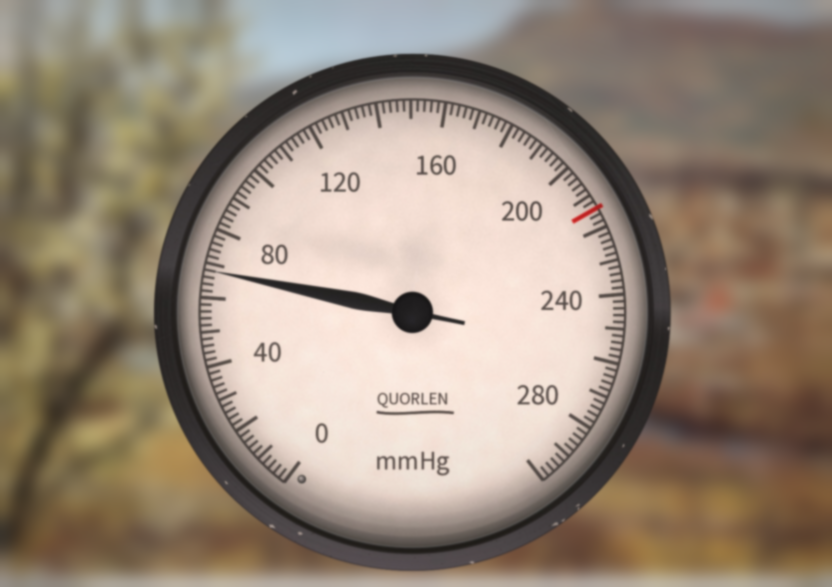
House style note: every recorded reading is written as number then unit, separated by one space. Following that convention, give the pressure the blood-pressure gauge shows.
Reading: 68 mmHg
